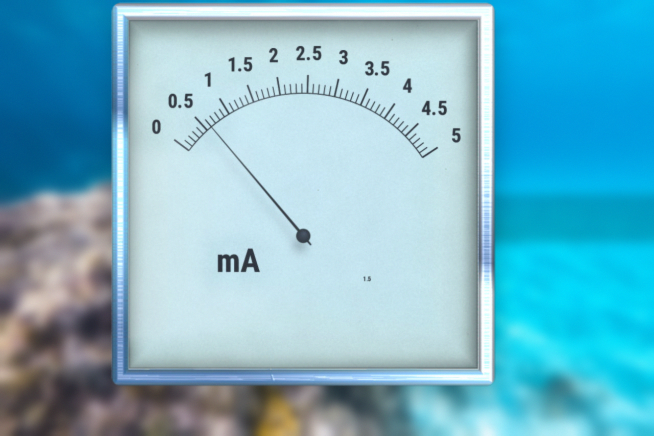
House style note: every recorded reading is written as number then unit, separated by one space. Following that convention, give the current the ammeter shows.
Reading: 0.6 mA
